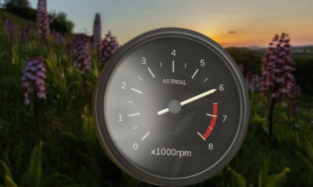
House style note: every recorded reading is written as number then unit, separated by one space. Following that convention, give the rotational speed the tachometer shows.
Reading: 6000 rpm
